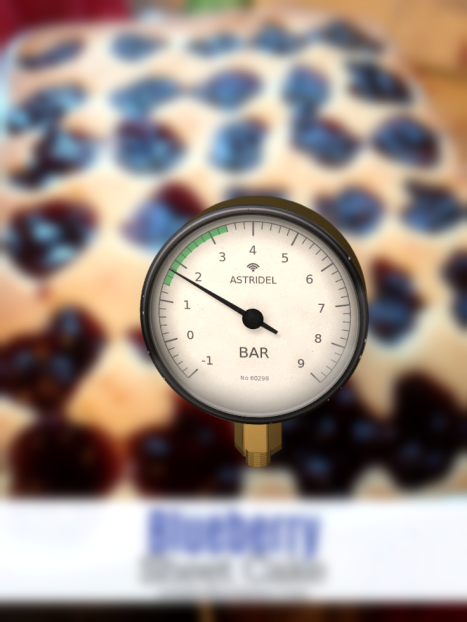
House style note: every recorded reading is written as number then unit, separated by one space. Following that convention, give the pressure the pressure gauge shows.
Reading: 1.8 bar
